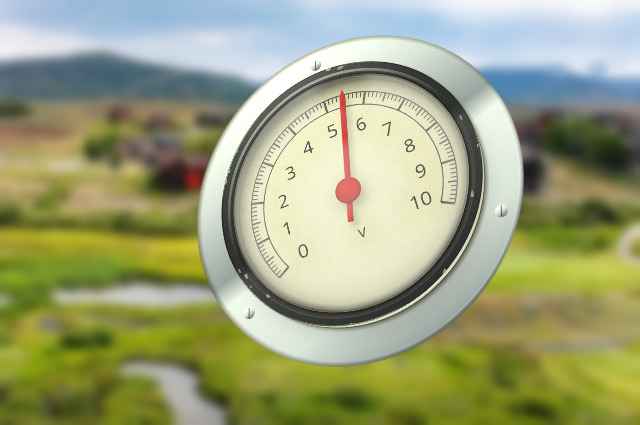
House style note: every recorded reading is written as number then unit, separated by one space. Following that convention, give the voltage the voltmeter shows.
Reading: 5.5 V
